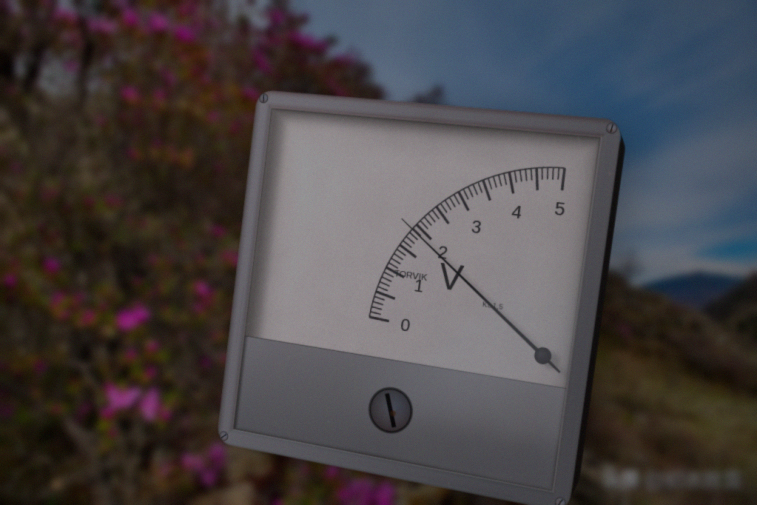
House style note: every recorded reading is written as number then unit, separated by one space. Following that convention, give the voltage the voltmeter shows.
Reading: 1.9 V
